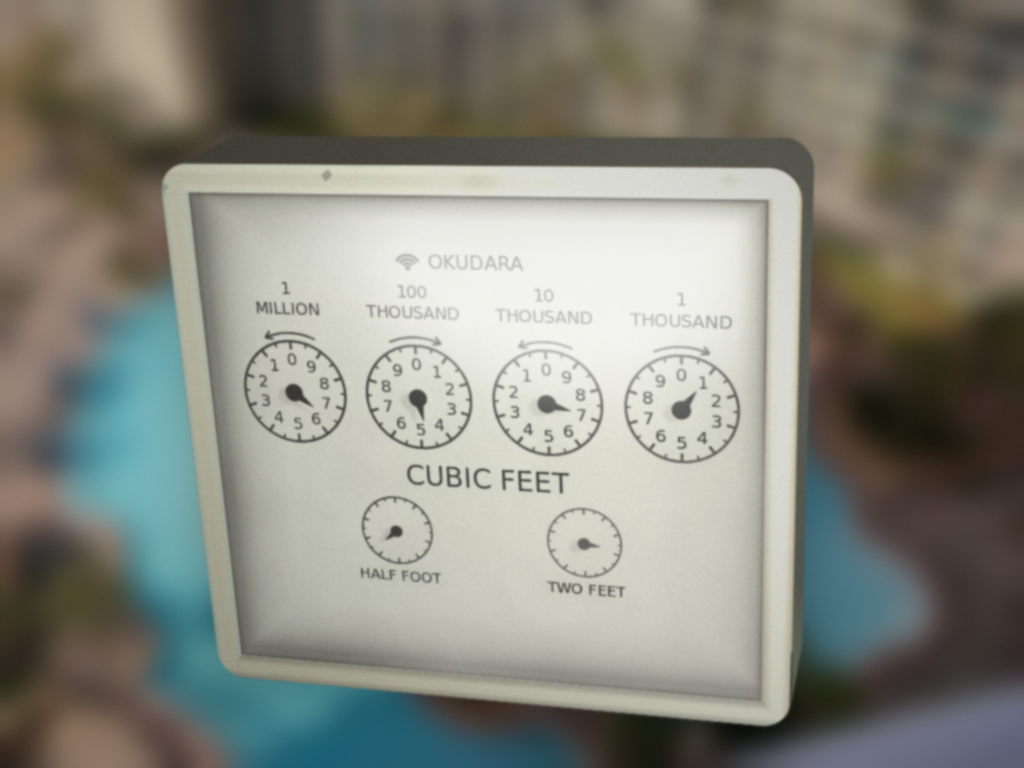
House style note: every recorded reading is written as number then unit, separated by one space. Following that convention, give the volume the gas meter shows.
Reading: 647100 ft³
